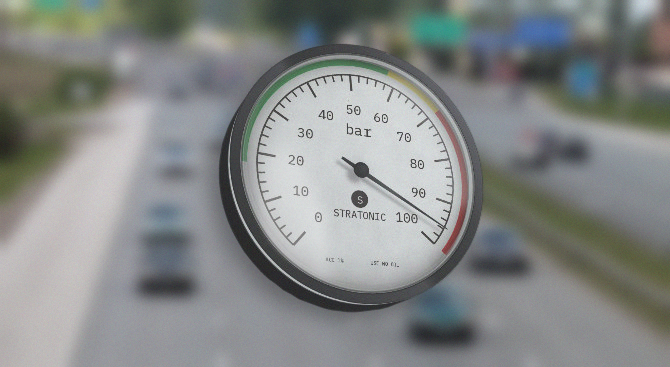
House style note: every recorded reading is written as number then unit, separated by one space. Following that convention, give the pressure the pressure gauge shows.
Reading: 96 bar
